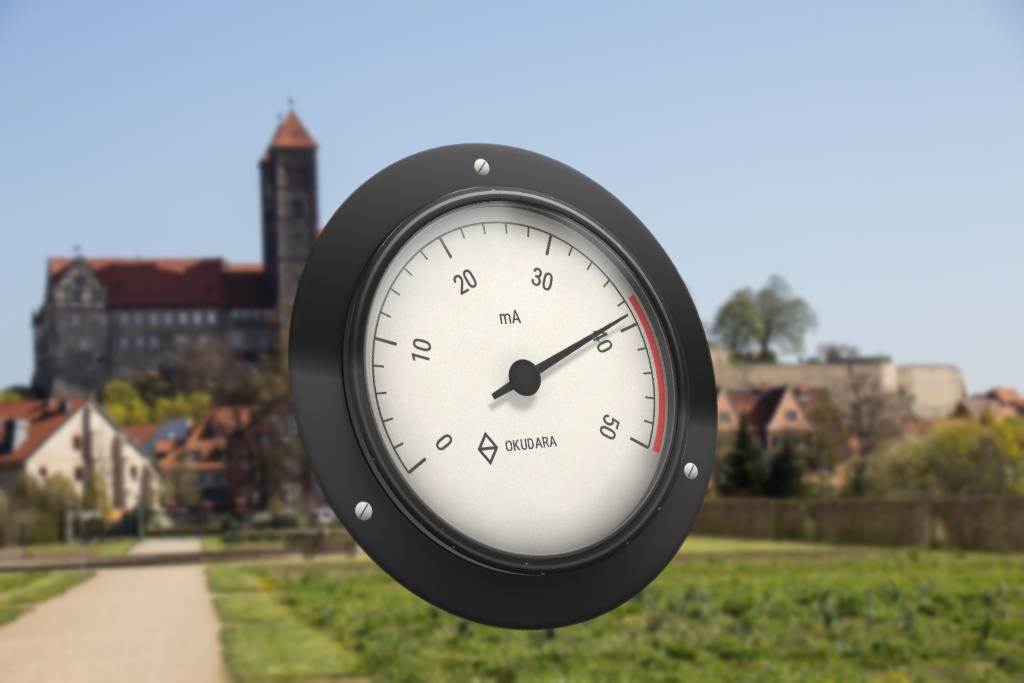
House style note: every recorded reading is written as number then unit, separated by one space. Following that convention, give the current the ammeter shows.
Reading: 39 mA
